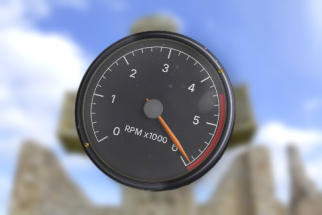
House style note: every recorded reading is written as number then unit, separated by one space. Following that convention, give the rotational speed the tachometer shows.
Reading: 5900 rpm
